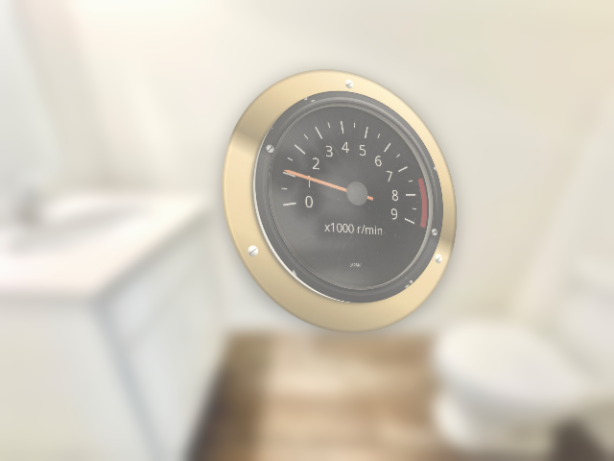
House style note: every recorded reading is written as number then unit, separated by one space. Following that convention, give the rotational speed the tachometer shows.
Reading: 1000 rpm
